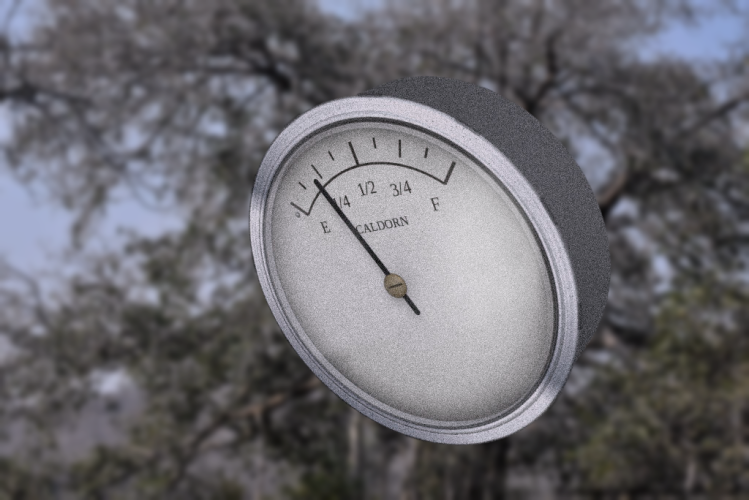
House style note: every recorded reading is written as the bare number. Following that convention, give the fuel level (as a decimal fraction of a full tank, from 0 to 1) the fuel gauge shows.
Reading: 0.25
